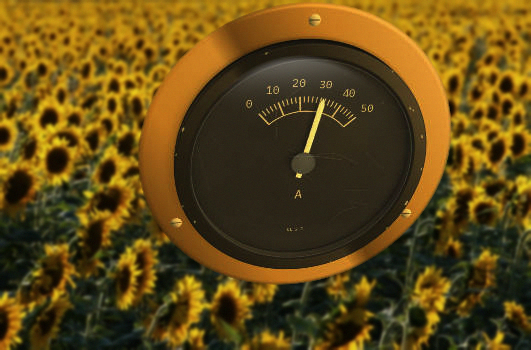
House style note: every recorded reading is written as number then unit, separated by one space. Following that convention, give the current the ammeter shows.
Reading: 30 A
